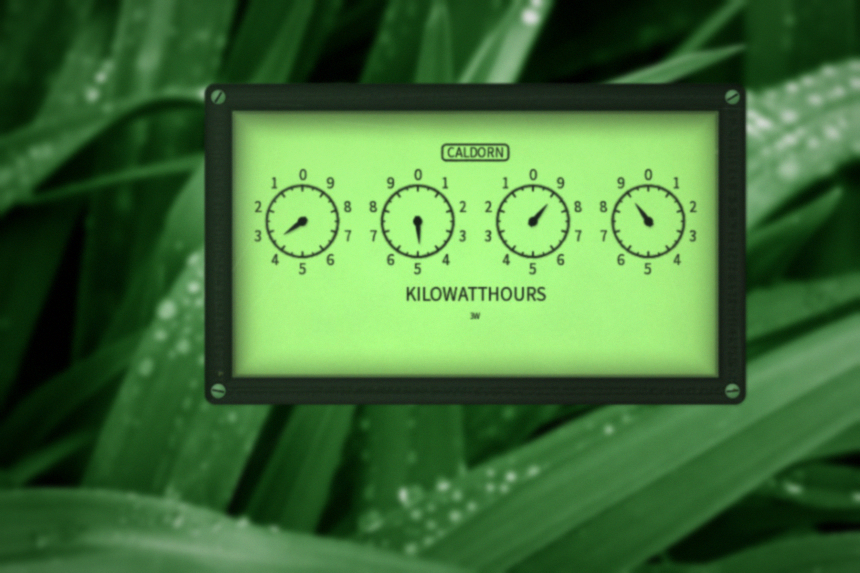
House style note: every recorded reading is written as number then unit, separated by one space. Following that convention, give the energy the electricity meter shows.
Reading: 3489 kWh
